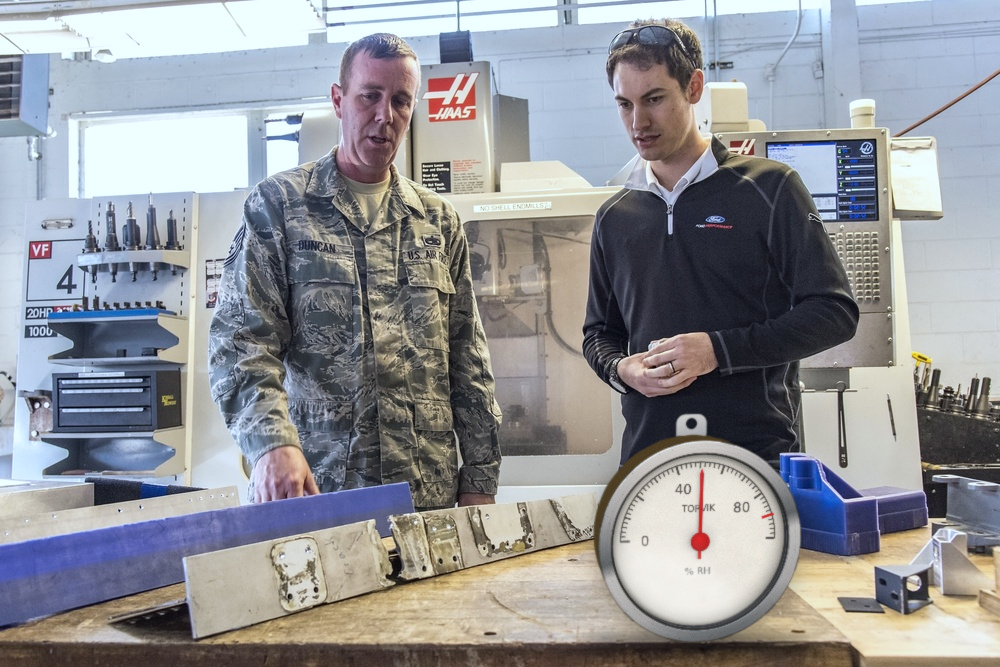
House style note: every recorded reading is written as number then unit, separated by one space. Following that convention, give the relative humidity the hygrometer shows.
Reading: 50 %
